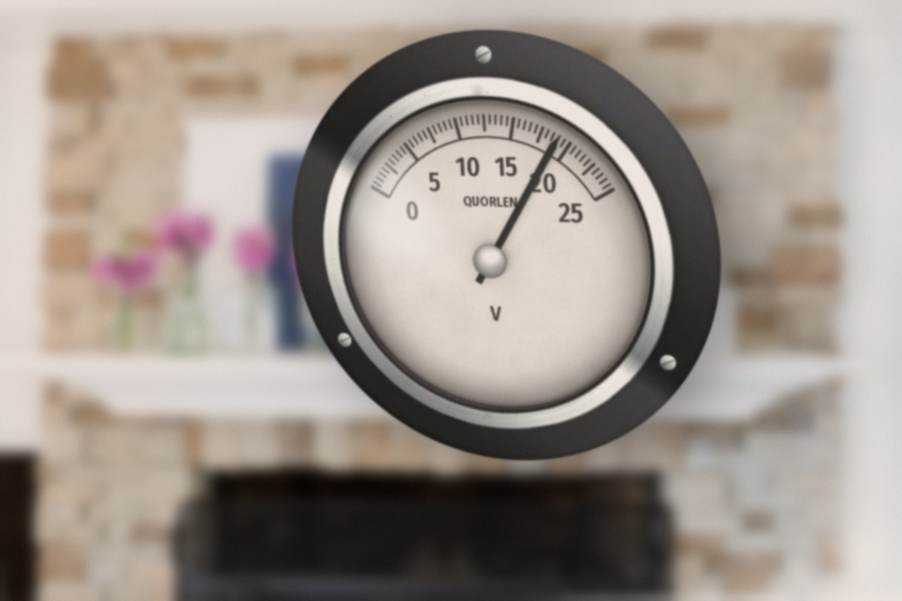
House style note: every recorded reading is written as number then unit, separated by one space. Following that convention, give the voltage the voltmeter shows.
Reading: 19 V
